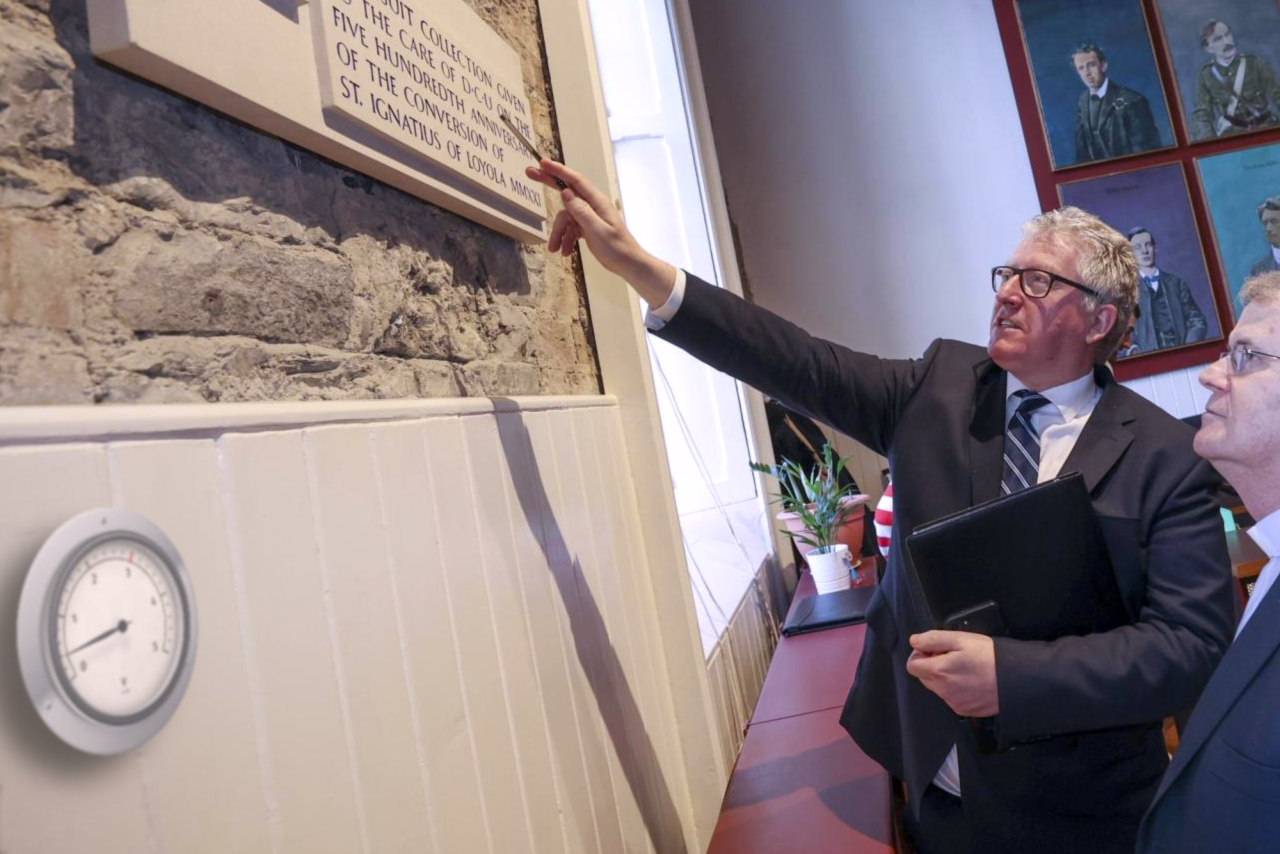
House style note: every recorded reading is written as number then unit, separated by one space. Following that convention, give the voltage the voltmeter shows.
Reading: 0.4 V
